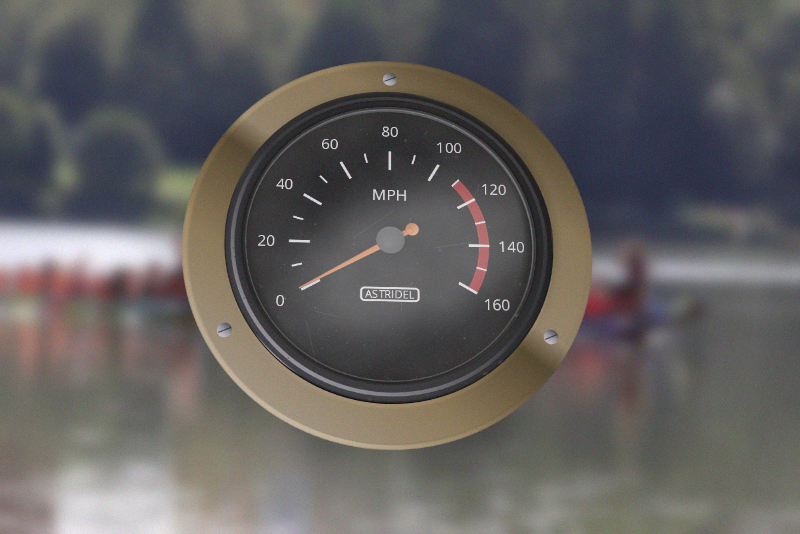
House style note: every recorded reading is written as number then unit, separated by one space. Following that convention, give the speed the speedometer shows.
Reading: 0 mph
